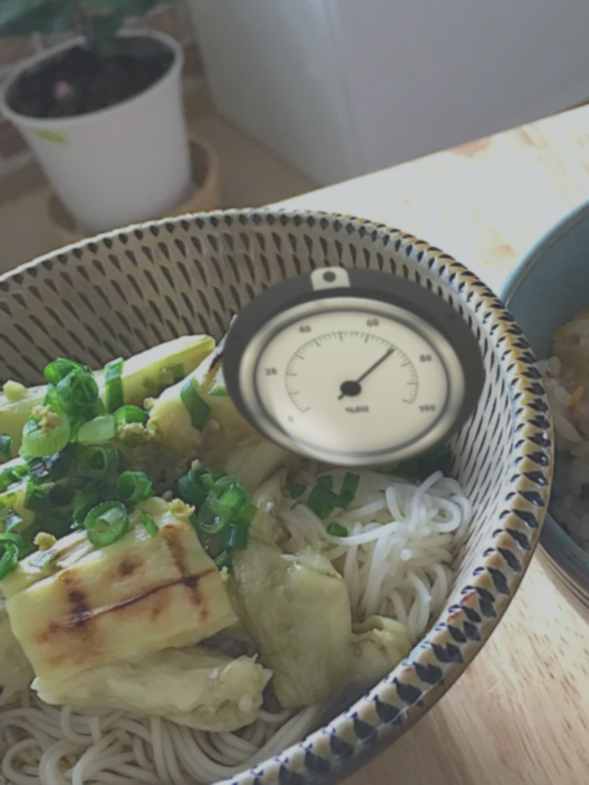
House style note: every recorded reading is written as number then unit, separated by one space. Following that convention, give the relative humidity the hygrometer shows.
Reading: 70 %
